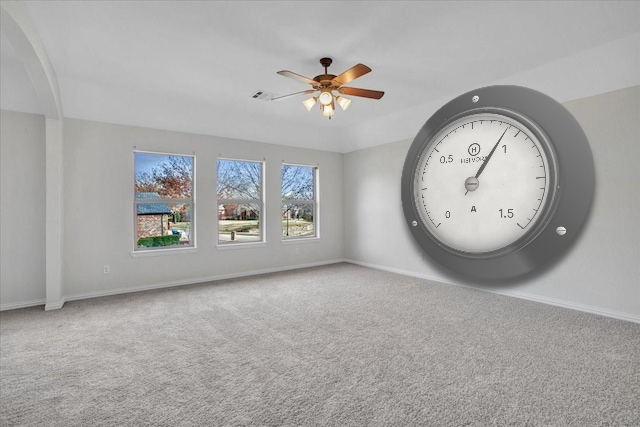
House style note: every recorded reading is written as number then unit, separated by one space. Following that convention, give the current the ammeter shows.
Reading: 0.95 A
